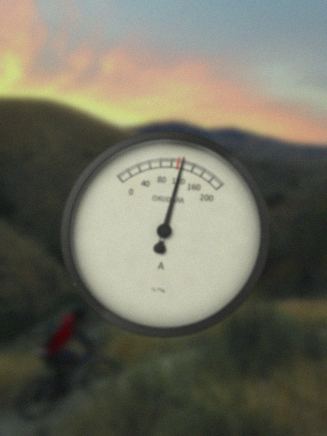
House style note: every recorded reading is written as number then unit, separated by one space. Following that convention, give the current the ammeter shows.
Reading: 120 A
